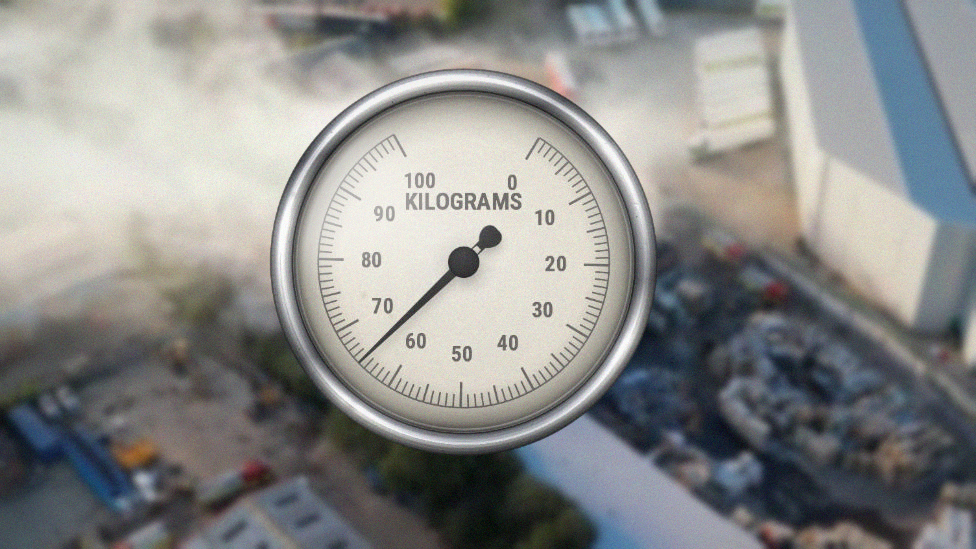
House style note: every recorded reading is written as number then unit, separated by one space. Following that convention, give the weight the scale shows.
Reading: 65 kg
